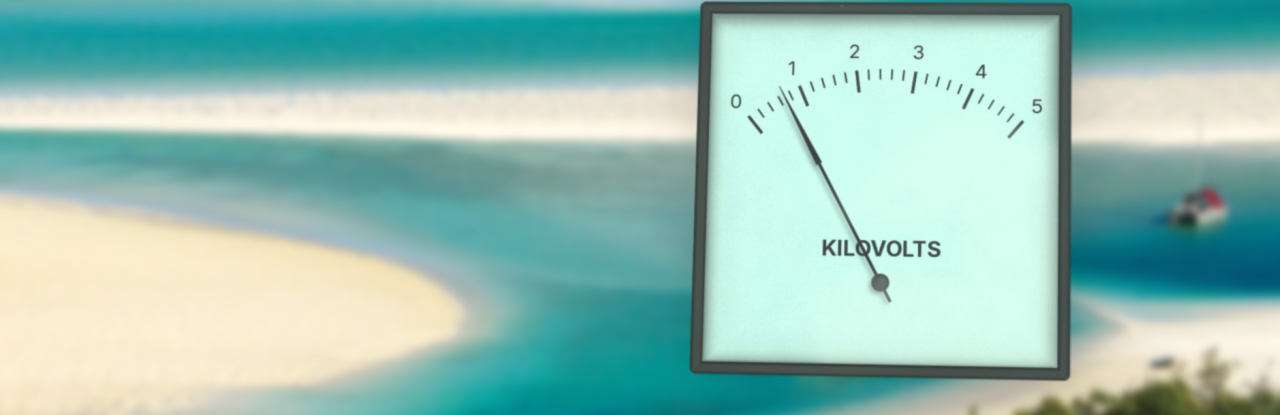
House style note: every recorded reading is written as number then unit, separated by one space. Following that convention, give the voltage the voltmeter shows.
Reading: 0.7 kV
